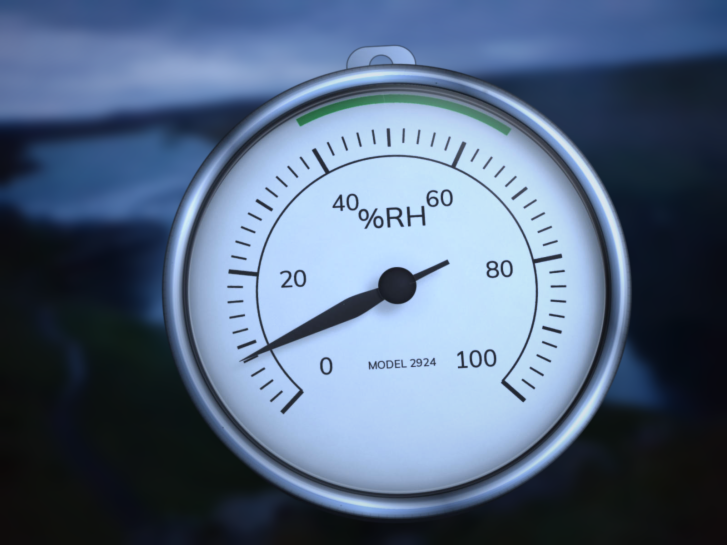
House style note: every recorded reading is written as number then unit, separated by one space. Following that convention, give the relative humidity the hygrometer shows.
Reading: 8 %
